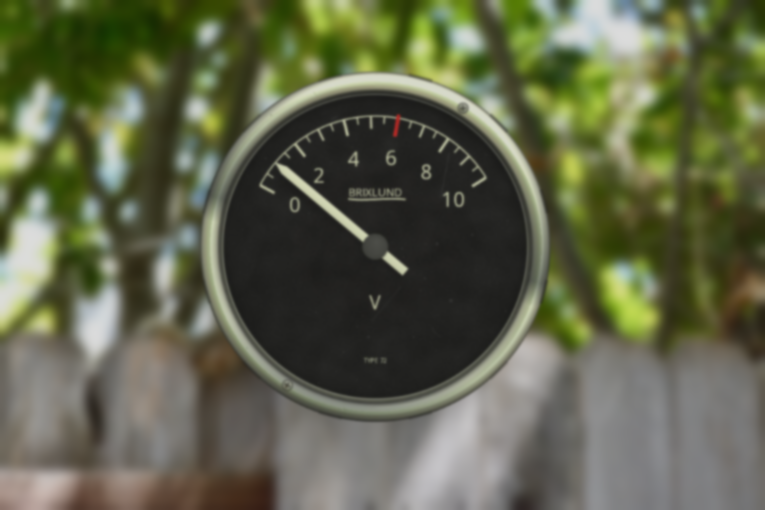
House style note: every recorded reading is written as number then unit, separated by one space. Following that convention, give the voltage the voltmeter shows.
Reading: 1 V
